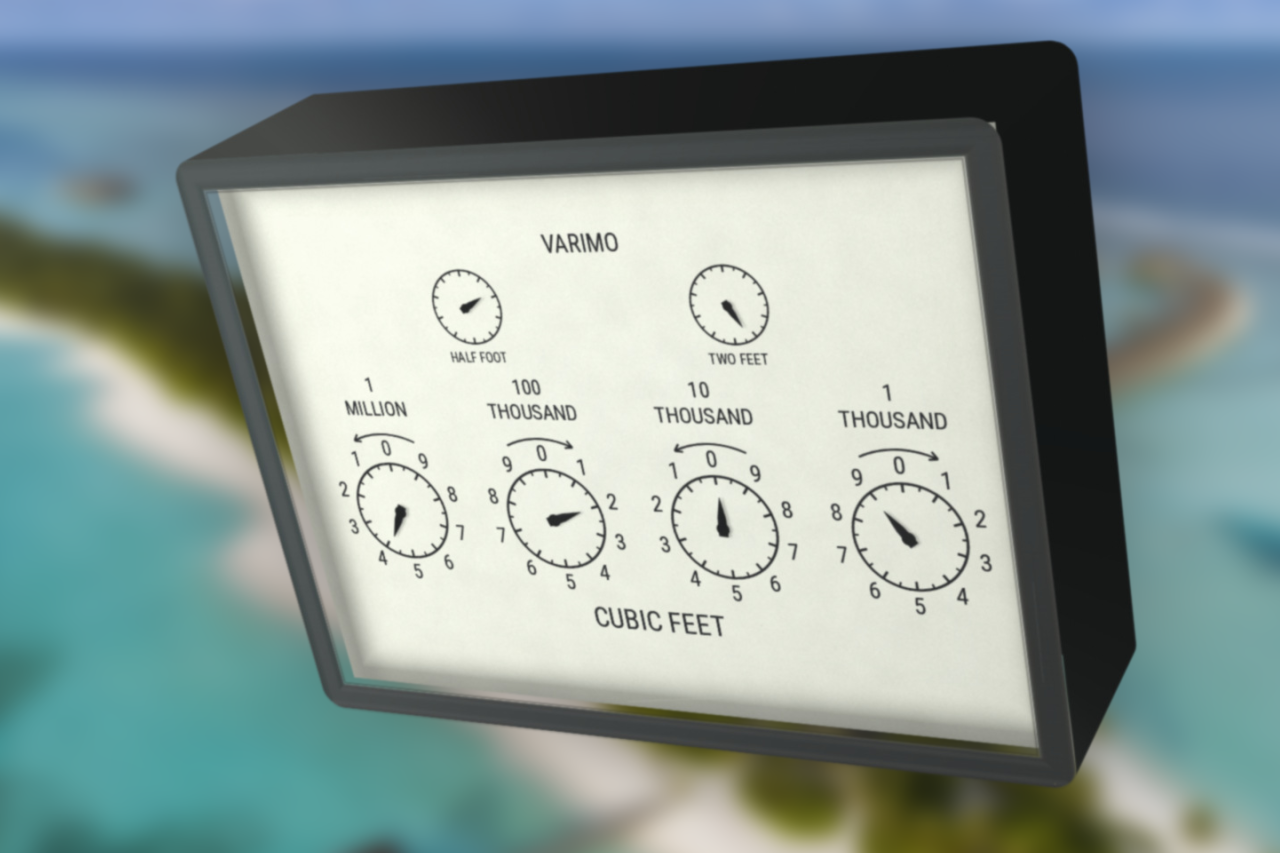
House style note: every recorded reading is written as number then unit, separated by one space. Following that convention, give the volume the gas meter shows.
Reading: 419900 ft³
